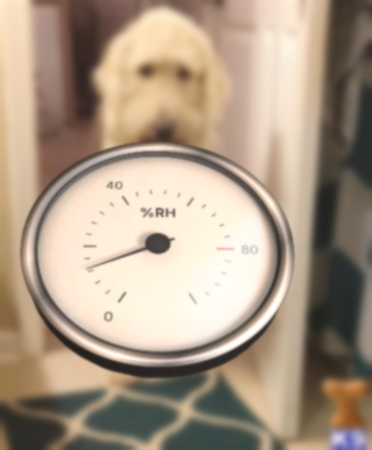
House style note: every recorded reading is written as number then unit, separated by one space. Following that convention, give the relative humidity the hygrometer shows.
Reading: 12 %
